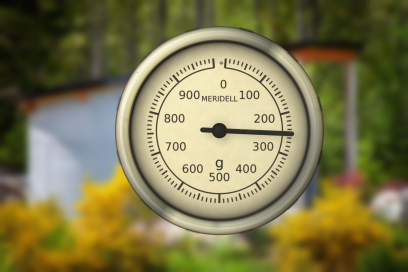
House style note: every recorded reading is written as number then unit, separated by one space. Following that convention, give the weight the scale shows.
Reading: 250 g
